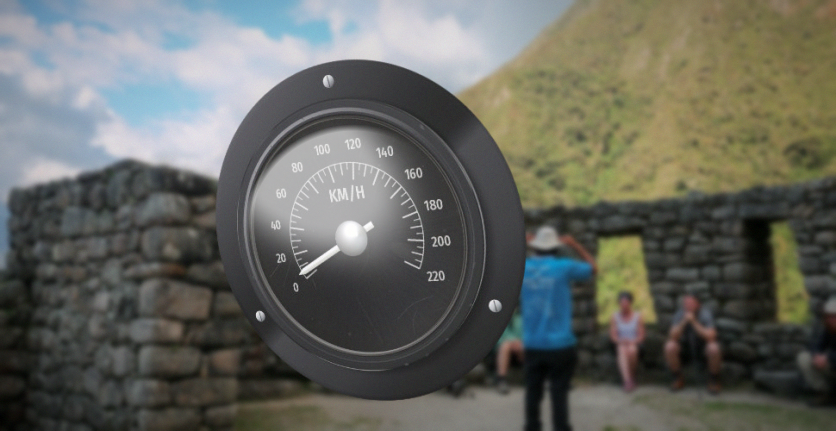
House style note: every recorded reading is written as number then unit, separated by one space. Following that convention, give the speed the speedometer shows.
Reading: 5 km/h
